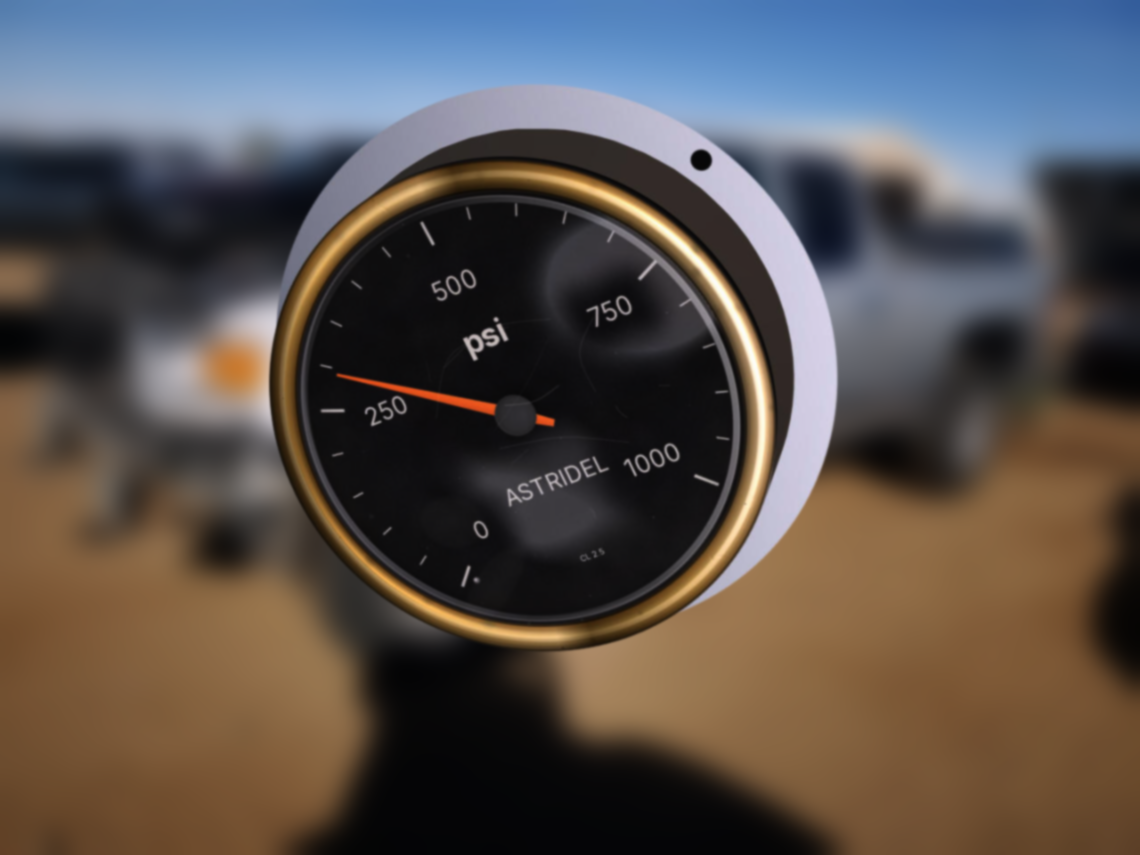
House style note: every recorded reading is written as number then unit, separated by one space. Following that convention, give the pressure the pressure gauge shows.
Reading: 300 psi
